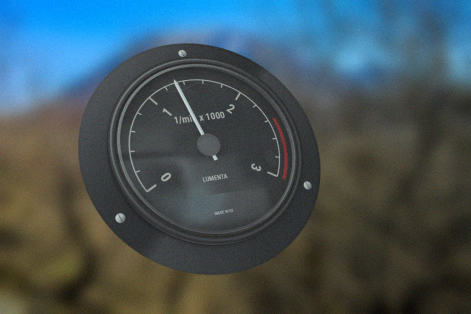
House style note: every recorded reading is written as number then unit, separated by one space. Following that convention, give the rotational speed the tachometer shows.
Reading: 1300 rpm
